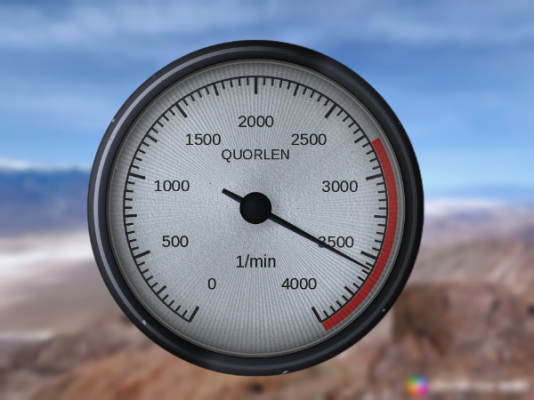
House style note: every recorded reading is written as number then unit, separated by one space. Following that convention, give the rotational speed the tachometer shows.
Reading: 3575 rpm
